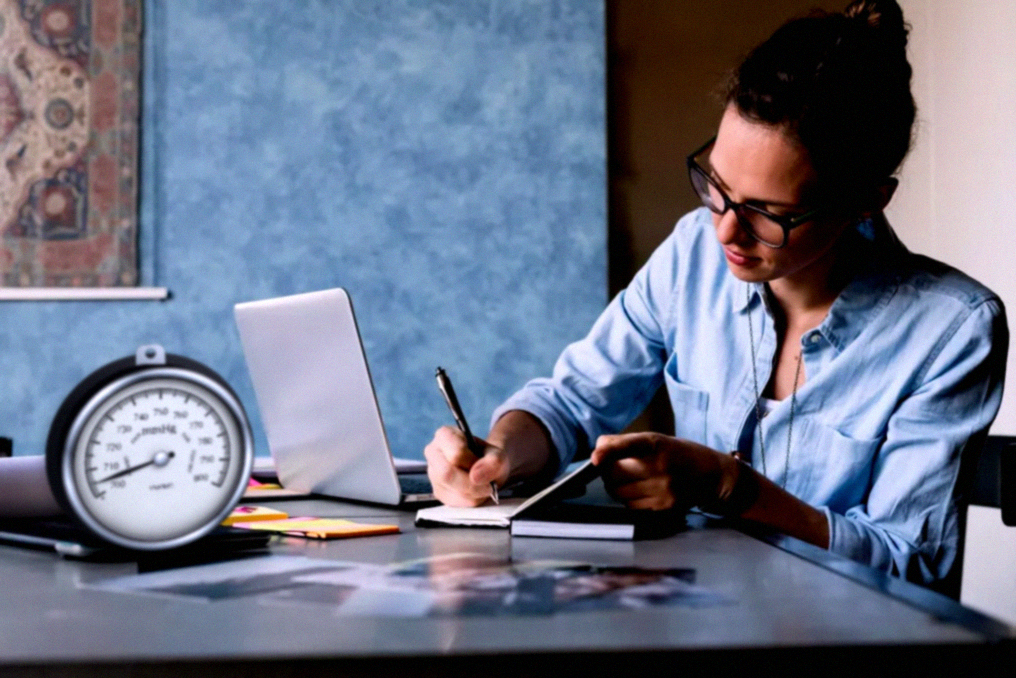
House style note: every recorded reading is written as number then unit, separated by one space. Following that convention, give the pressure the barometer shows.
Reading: 705 mmHg
